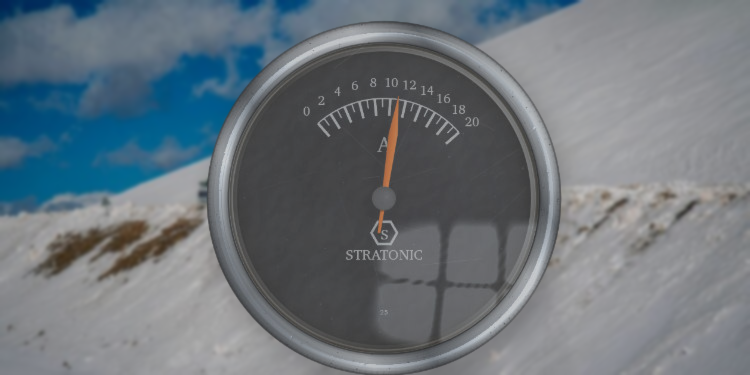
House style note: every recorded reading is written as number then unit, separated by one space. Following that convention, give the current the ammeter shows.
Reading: 11 A
